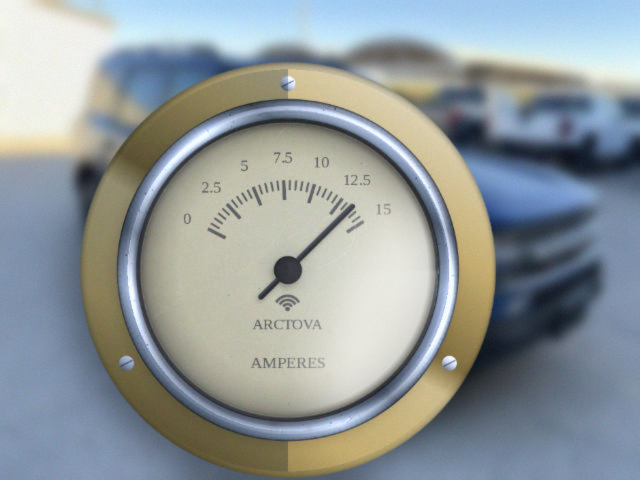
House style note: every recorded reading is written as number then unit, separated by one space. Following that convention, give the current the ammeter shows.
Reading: 13.5 A
